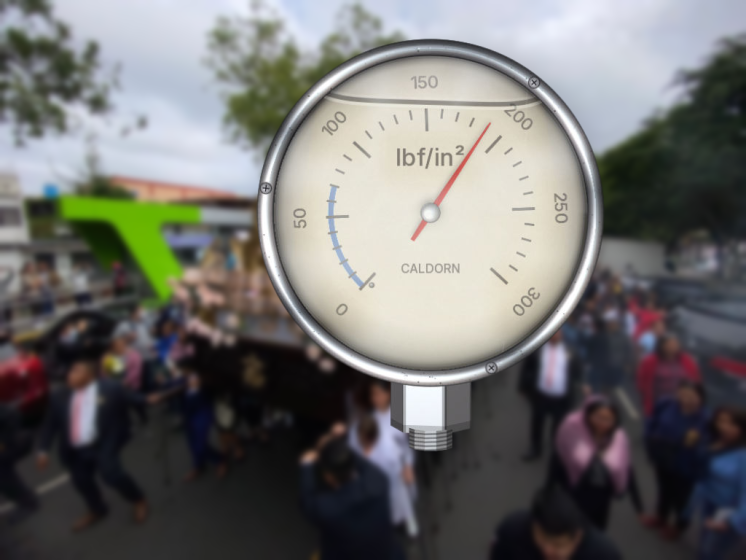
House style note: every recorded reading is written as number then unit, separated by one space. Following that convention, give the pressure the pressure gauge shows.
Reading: 190 psi
